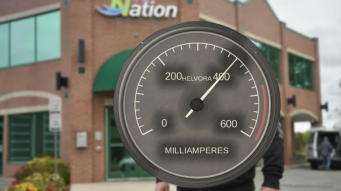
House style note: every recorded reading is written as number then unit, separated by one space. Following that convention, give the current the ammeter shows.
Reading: 400 mA
